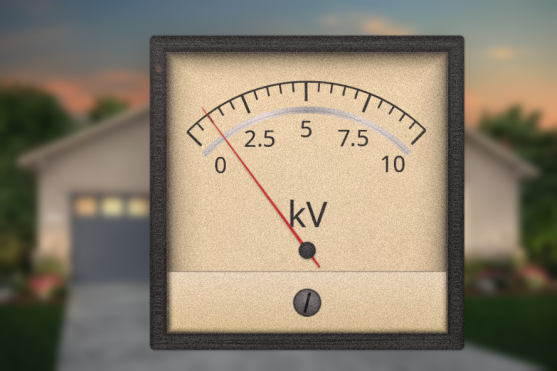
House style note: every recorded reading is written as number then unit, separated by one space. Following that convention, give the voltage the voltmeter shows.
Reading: 1 kV
